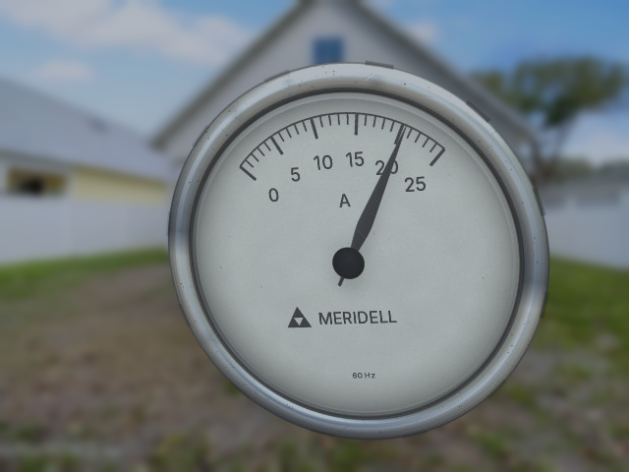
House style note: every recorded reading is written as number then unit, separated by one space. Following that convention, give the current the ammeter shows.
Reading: 20.5 A
